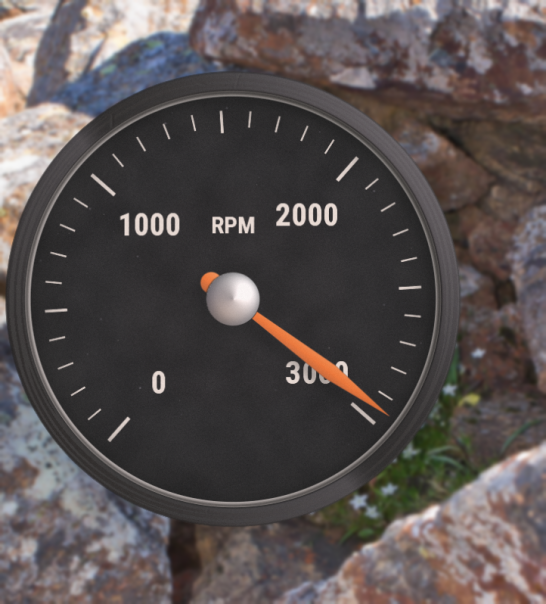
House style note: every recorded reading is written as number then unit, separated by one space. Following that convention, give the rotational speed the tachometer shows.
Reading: 2950 rpm
